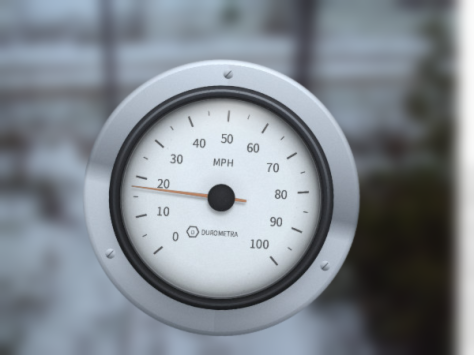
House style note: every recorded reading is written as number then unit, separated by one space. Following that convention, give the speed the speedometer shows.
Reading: 17.5 mph
